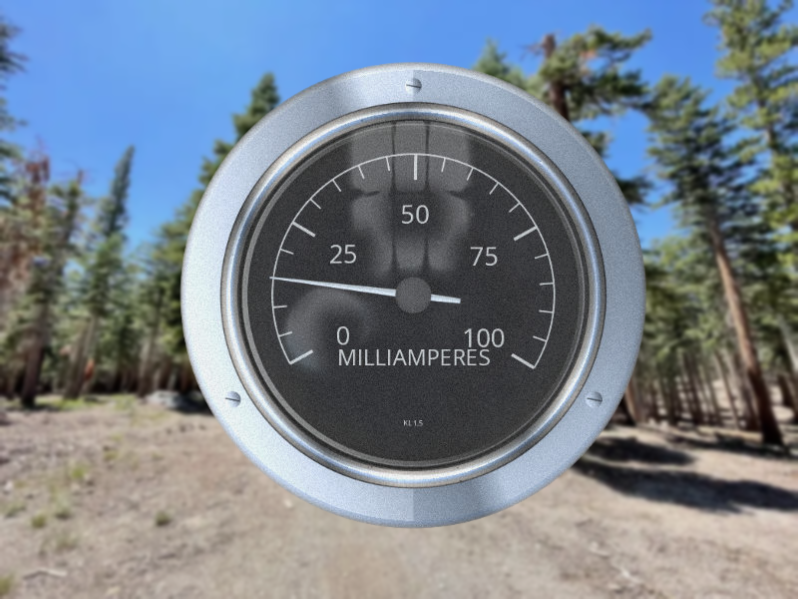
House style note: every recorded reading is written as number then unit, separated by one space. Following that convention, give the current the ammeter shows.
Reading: 15 mA
